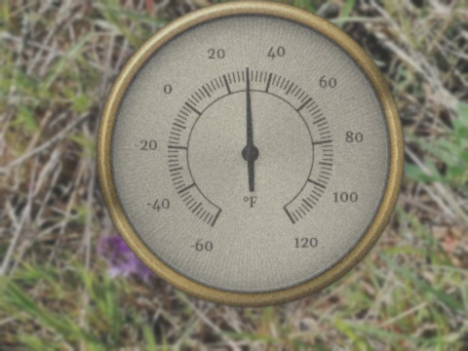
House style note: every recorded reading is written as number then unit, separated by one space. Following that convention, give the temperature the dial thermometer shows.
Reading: 30 °F
